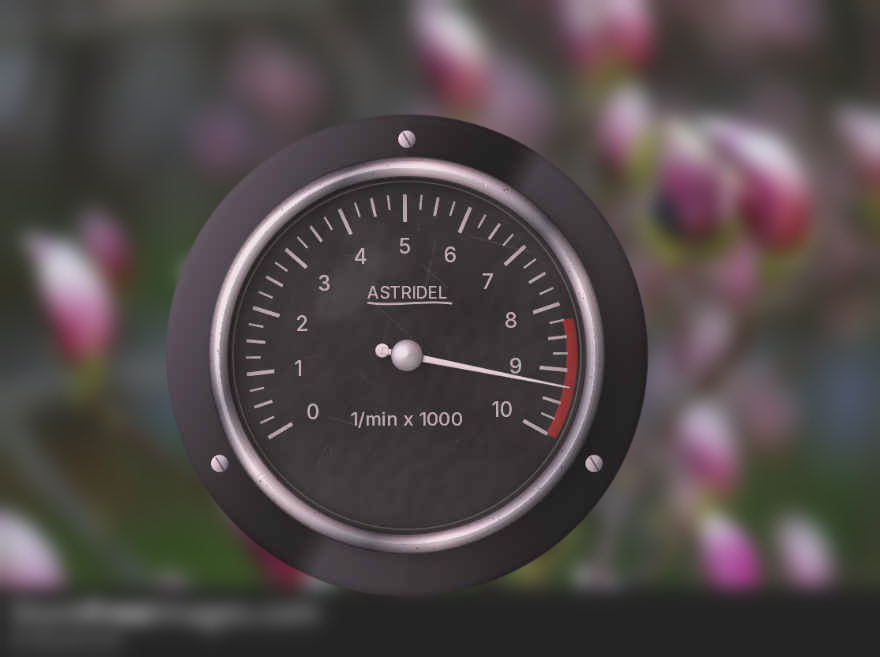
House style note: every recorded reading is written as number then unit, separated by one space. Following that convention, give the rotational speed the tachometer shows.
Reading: 9250 rpm
